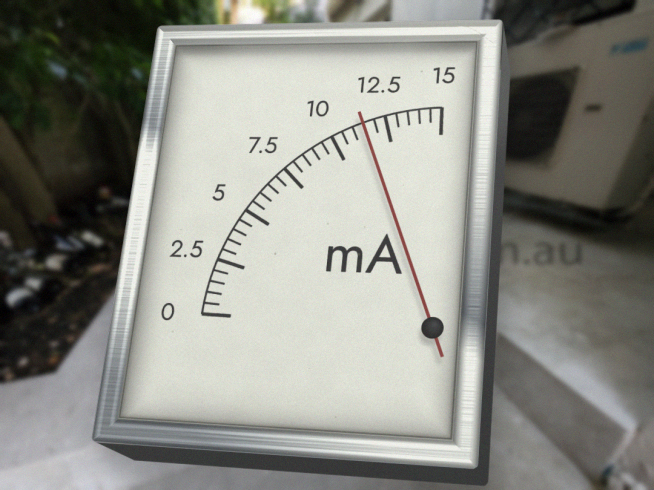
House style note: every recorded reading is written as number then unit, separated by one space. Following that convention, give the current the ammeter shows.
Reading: 11.5 mA
